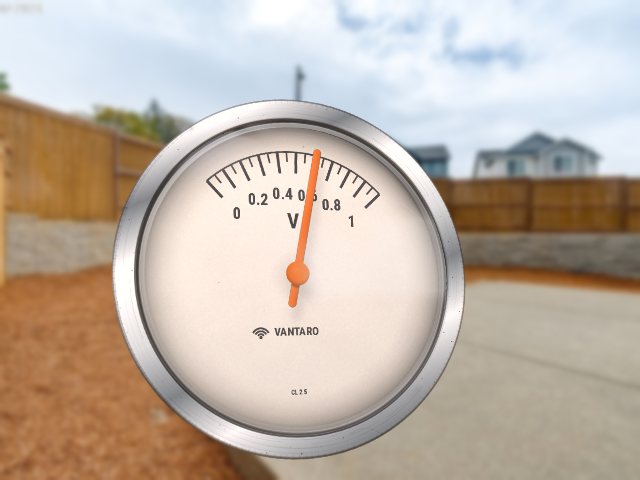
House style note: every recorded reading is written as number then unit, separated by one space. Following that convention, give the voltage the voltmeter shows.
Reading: 0.6 V
